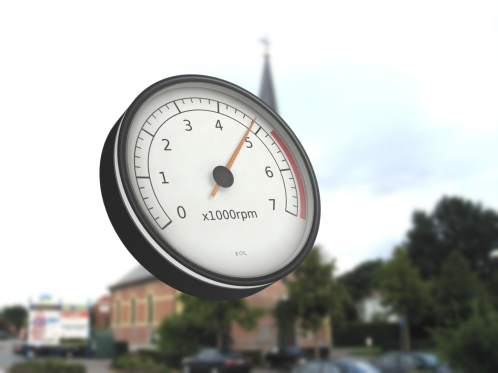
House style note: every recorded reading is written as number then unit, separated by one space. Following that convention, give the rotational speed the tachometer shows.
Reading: 4800 rpm
